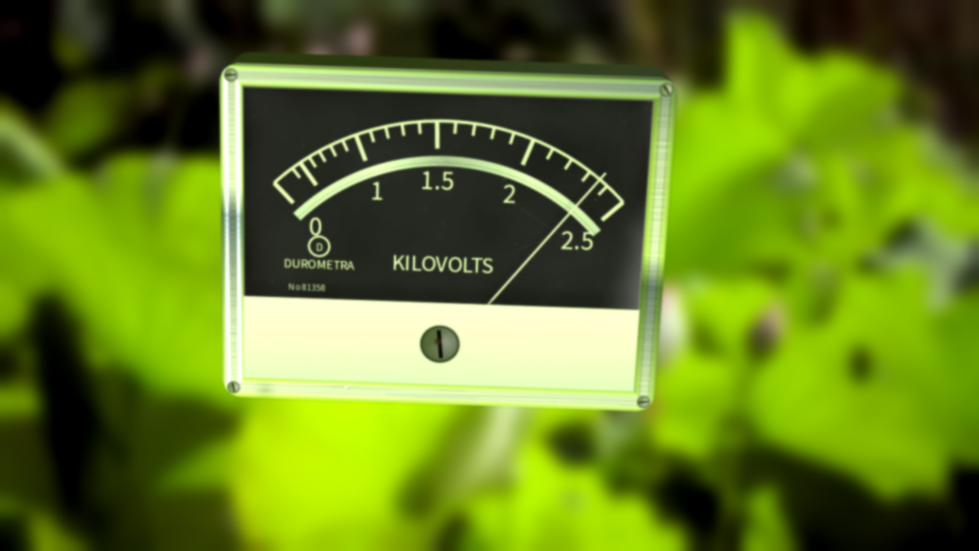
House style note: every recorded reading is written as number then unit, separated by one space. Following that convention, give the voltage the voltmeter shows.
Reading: 2.35 kV
